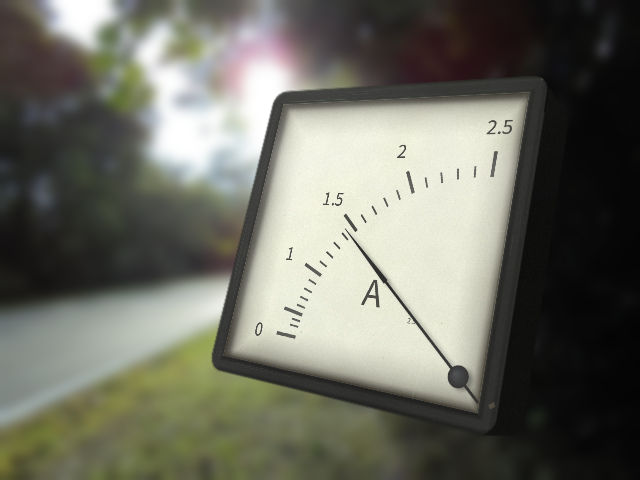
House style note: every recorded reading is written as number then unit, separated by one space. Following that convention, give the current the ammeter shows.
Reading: 1.45 A
